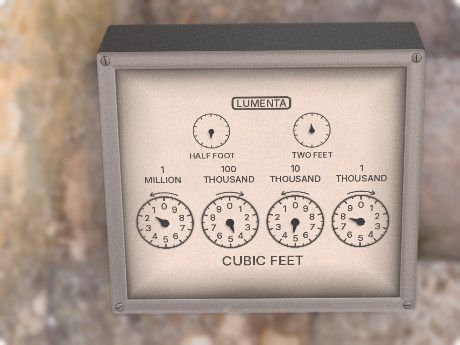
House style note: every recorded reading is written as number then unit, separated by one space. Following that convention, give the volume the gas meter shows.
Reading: 144800 ft³
